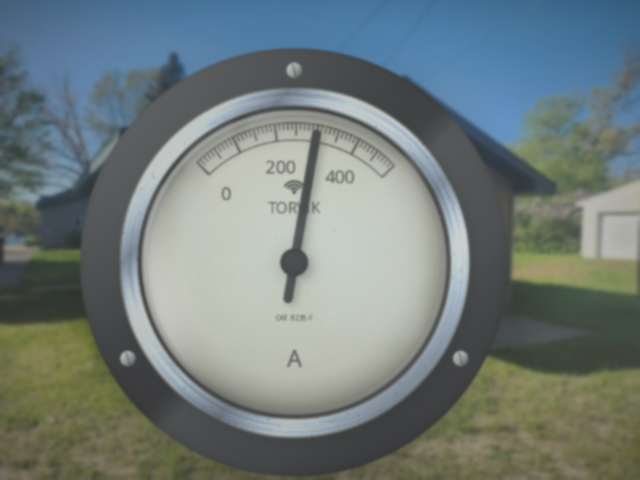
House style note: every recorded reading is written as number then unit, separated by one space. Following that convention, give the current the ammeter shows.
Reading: 300 A
